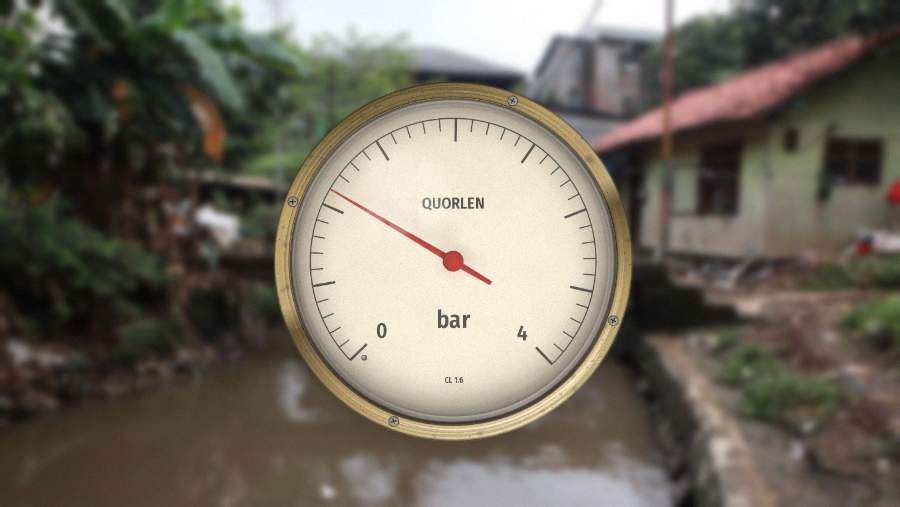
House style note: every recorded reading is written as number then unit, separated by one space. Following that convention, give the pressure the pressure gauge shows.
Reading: 1.1 bar
